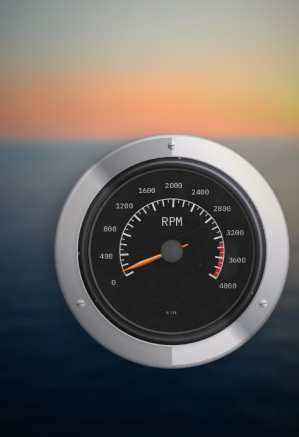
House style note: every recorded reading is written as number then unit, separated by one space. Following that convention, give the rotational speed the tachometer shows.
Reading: 100 rpm
